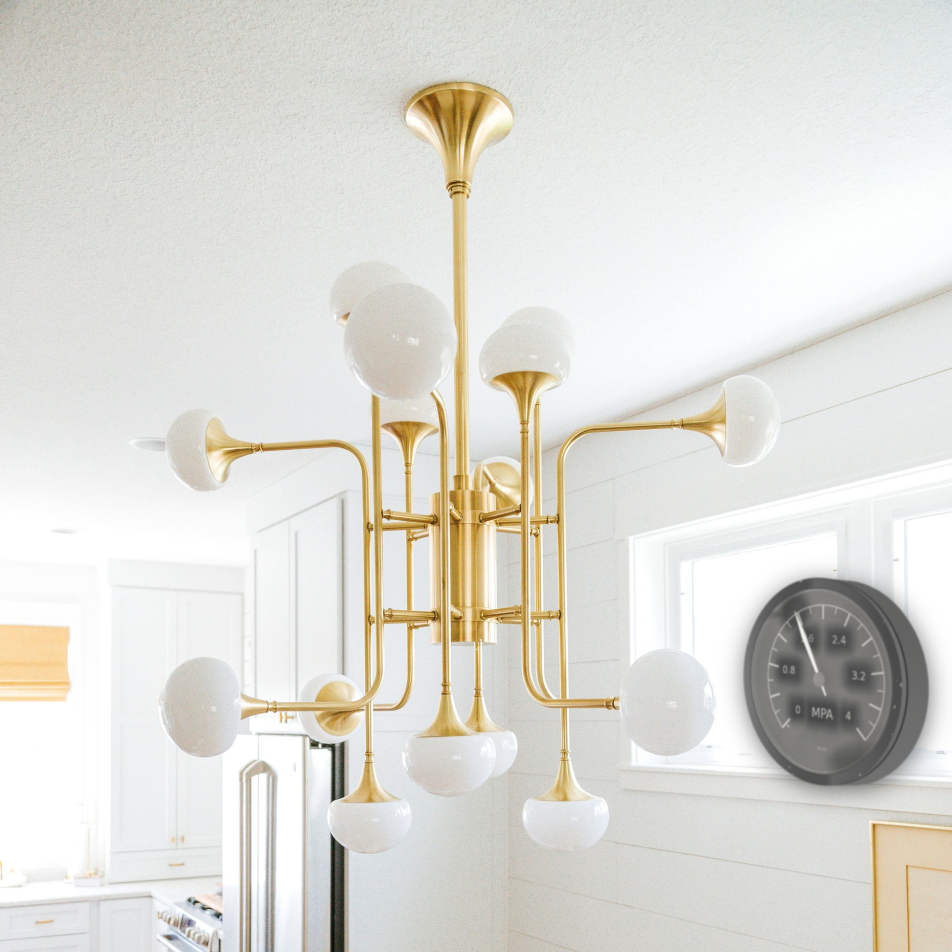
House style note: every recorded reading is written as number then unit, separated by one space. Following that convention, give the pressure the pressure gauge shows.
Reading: 1.6 MPa
